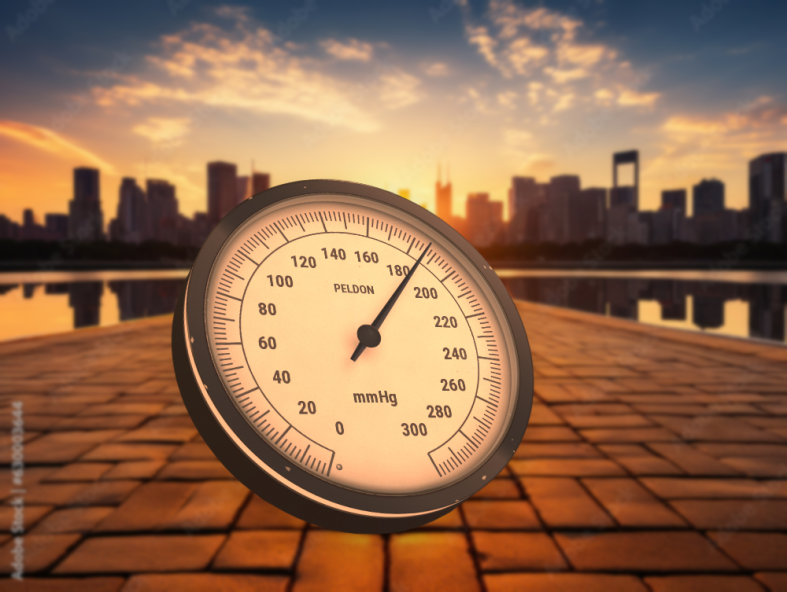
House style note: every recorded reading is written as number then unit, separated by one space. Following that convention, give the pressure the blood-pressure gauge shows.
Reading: 186 mmHg
